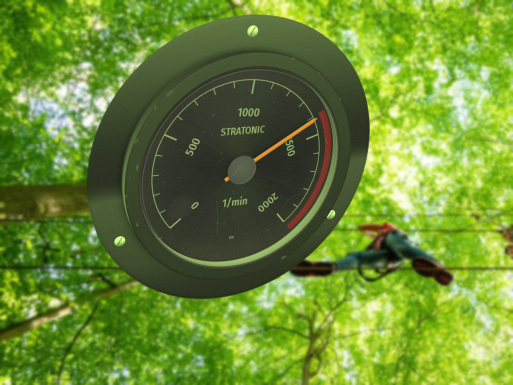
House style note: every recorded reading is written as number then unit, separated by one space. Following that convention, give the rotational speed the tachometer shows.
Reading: 1400 rpm
